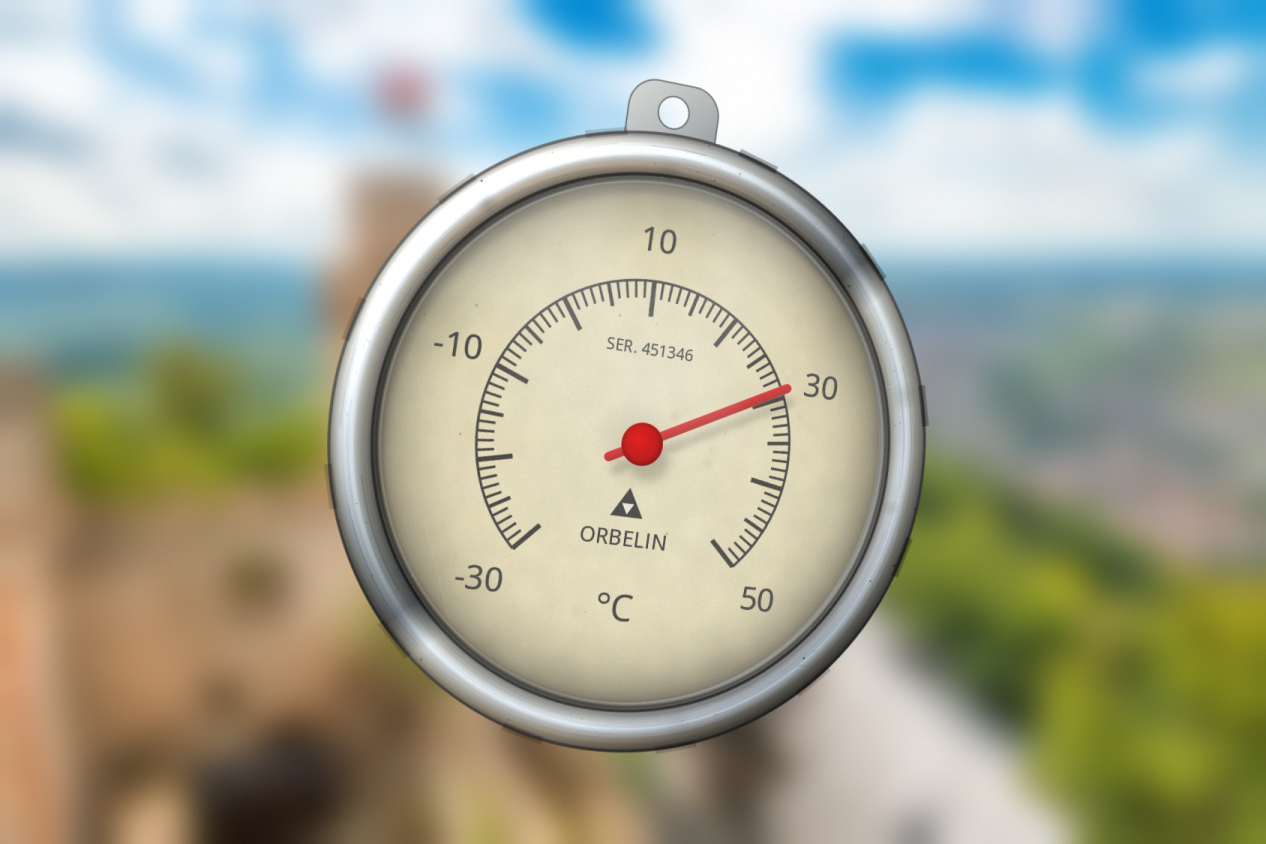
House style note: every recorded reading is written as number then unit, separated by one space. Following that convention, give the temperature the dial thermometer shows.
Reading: 29 °C
